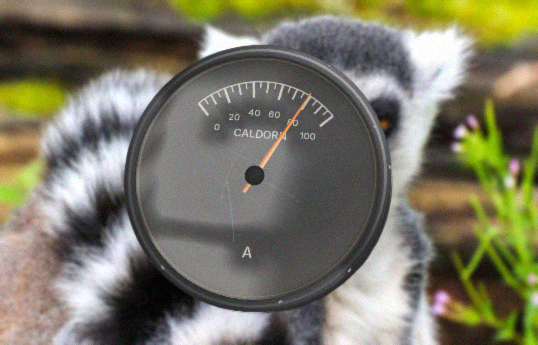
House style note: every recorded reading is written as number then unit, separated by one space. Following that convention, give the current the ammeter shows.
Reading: 80 A
